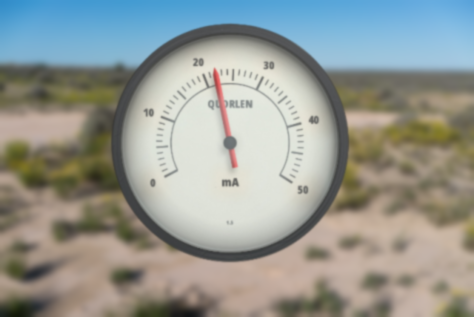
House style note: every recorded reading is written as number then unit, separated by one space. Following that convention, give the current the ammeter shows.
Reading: 22 mA
